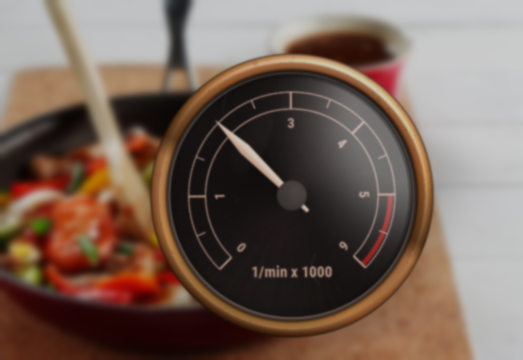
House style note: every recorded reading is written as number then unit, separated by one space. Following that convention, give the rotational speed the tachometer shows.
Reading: 2000 rpm
